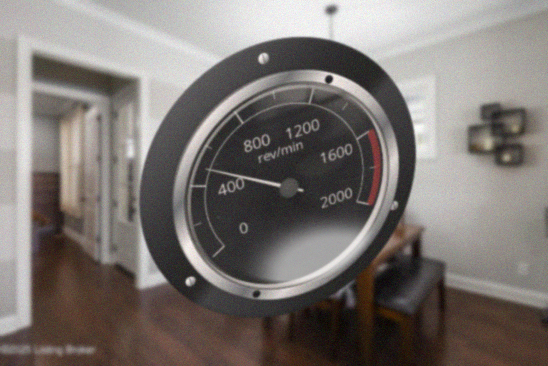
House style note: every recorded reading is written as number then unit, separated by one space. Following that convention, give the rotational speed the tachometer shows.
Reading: 500 rpm
